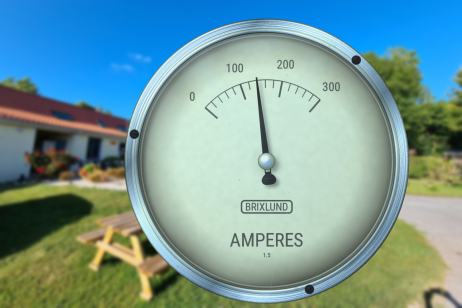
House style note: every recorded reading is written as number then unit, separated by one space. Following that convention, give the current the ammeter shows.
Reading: 140 A
